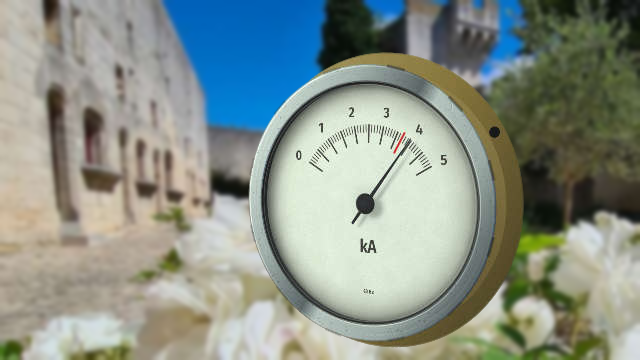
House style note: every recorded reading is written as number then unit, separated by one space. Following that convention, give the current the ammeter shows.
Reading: 4 kA
